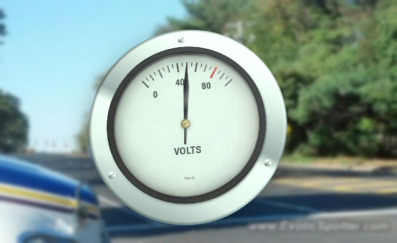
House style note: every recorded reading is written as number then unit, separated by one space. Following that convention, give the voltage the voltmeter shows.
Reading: 50 V
